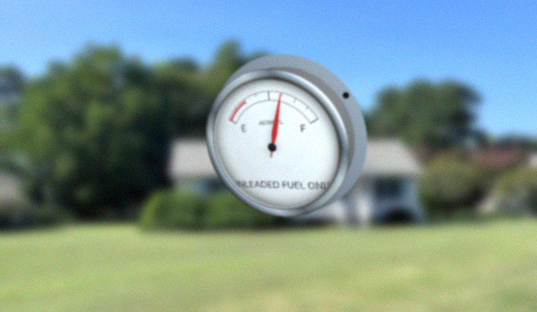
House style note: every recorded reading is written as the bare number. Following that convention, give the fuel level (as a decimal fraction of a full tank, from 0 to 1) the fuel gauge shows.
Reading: 0.625
